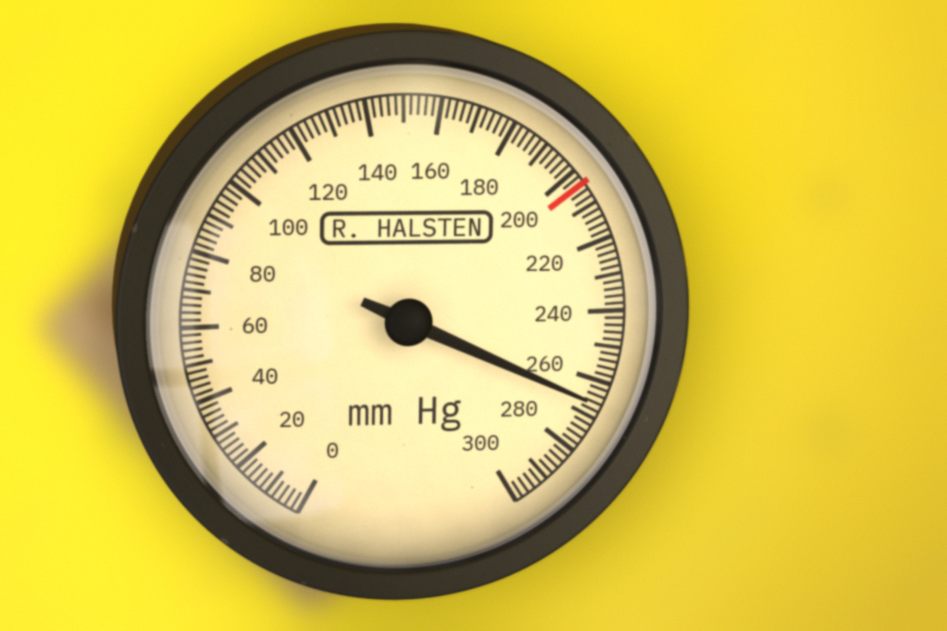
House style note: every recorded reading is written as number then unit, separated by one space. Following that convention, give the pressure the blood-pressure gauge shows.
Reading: 266 mmHg
